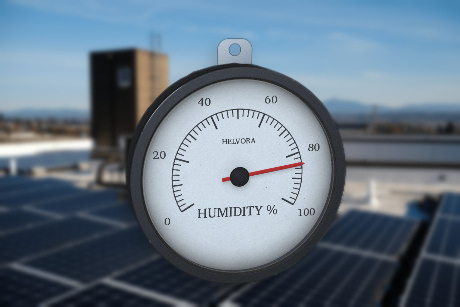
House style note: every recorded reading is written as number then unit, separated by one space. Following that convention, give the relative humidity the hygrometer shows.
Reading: 84 %
